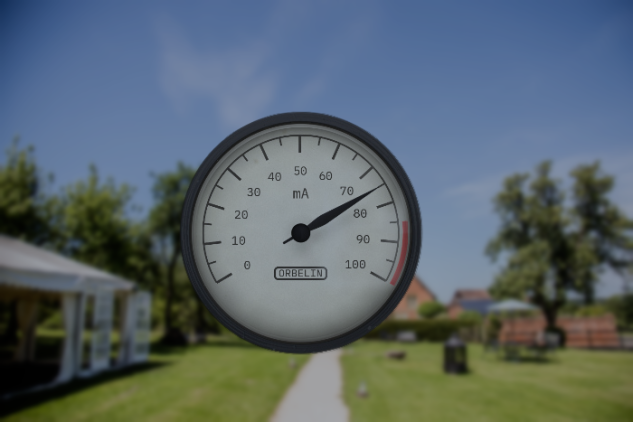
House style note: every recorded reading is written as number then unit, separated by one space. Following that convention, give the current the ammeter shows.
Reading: 75 mA
